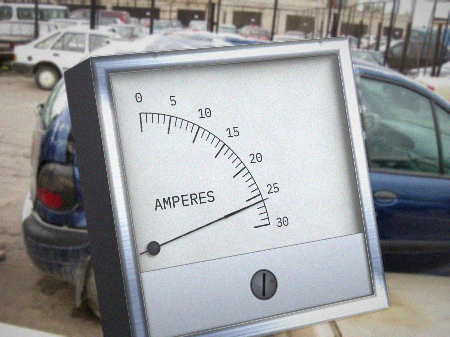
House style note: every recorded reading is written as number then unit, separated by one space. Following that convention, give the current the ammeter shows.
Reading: 26 A
